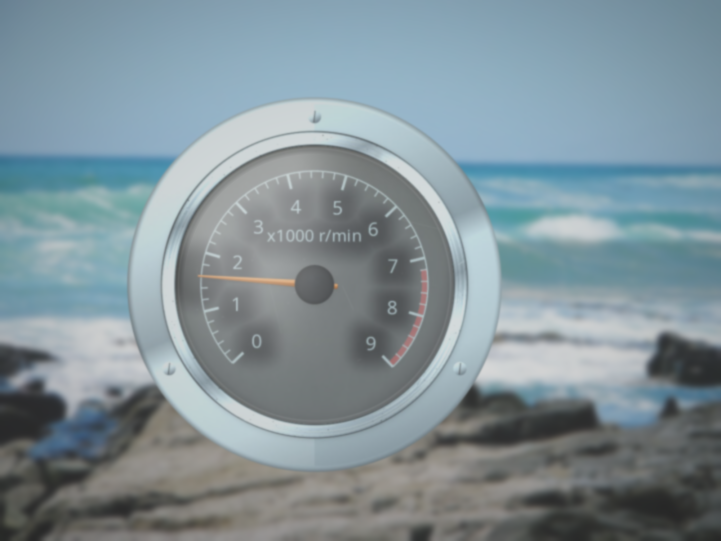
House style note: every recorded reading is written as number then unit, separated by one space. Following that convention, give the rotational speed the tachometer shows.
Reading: 1600 rpm
